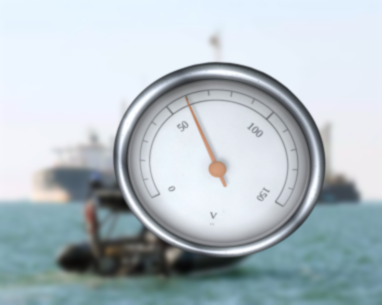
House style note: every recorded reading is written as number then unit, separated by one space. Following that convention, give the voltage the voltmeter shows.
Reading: 60 V
